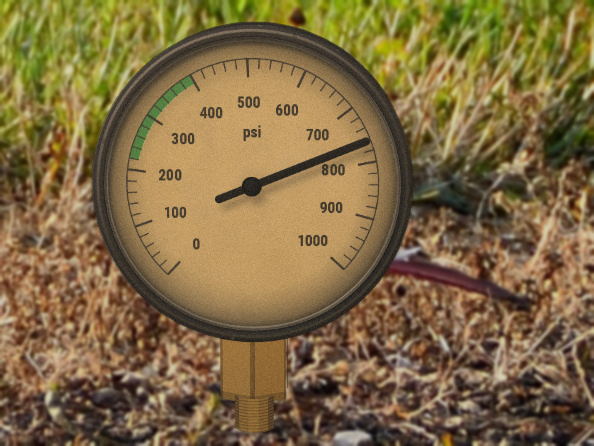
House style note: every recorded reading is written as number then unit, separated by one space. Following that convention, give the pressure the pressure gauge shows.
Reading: 760 psi
